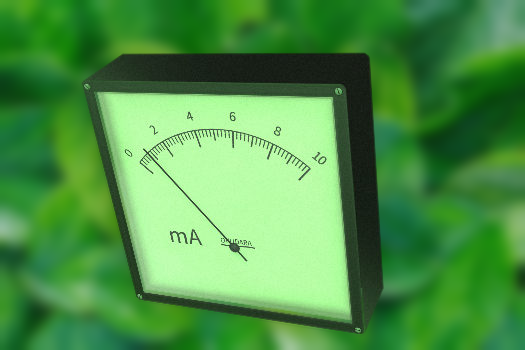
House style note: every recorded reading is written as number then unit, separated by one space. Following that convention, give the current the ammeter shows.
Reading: 1 mA
